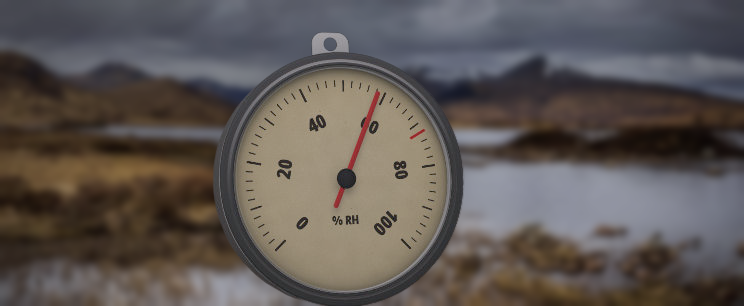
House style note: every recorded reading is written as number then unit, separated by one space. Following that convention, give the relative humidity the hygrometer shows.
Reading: 58 %
